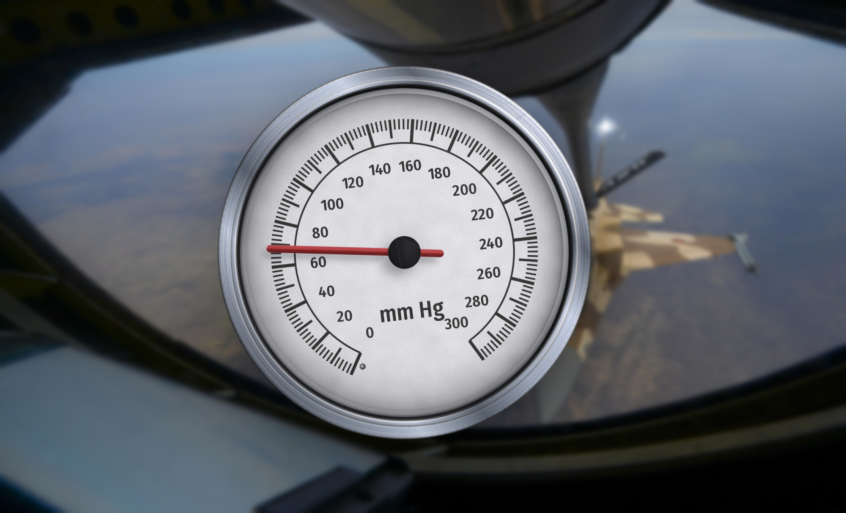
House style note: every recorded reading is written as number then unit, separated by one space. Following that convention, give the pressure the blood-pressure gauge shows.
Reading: 68 mmHg
